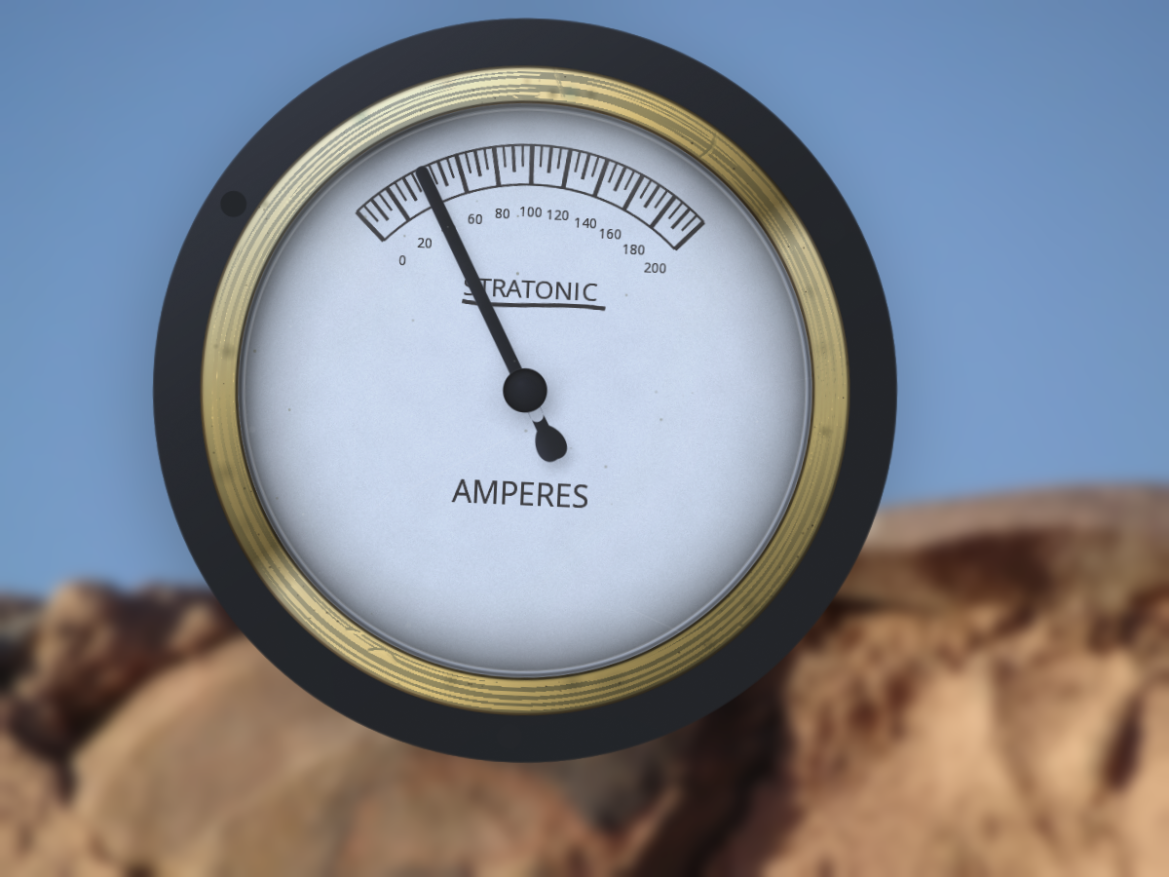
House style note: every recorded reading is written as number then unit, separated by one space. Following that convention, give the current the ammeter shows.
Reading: 40 A
